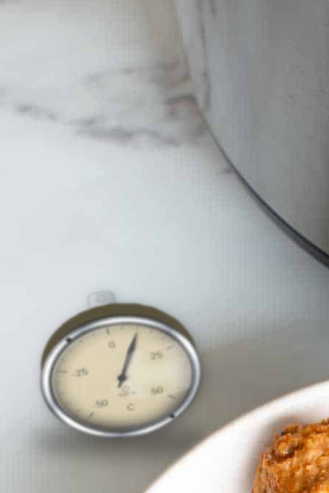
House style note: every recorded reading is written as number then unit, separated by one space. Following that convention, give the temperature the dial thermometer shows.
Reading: 10 °C
